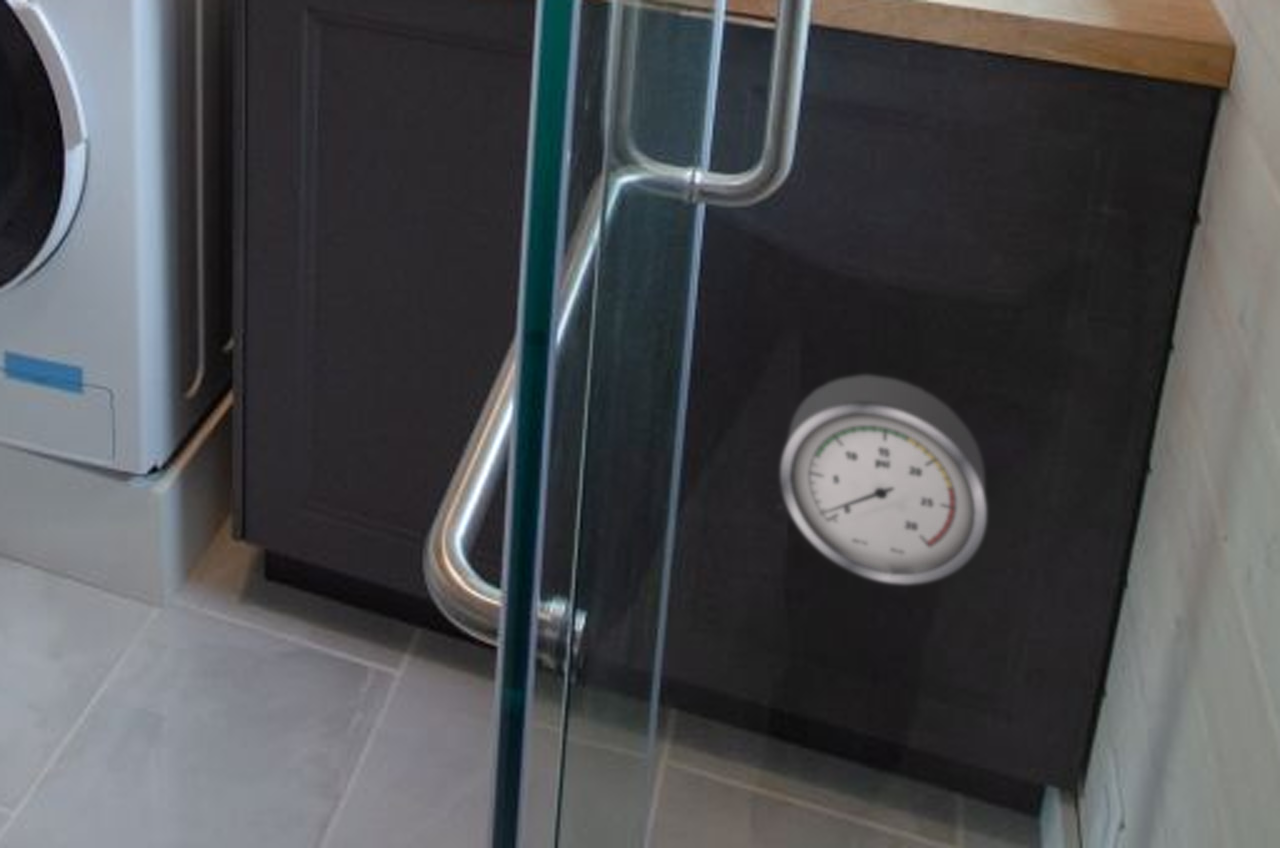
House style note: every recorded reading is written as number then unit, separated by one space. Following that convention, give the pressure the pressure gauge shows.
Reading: 1 psi
